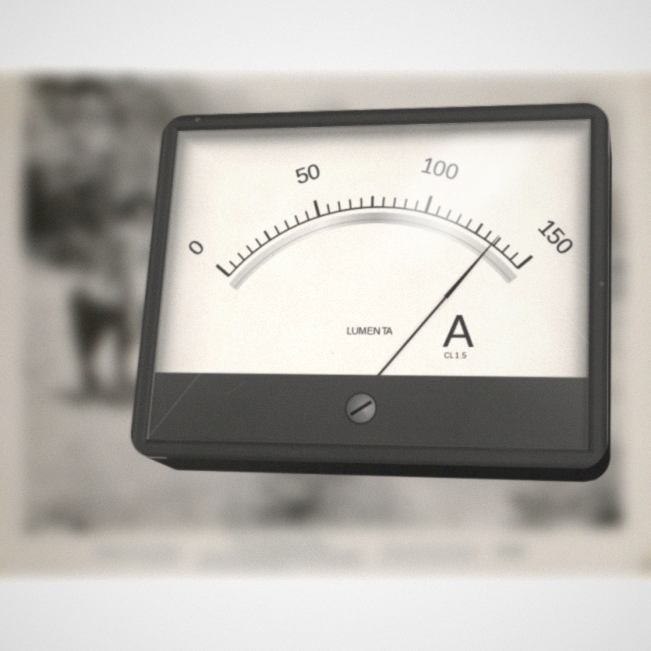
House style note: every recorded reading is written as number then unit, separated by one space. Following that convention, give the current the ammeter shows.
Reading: 135 A
